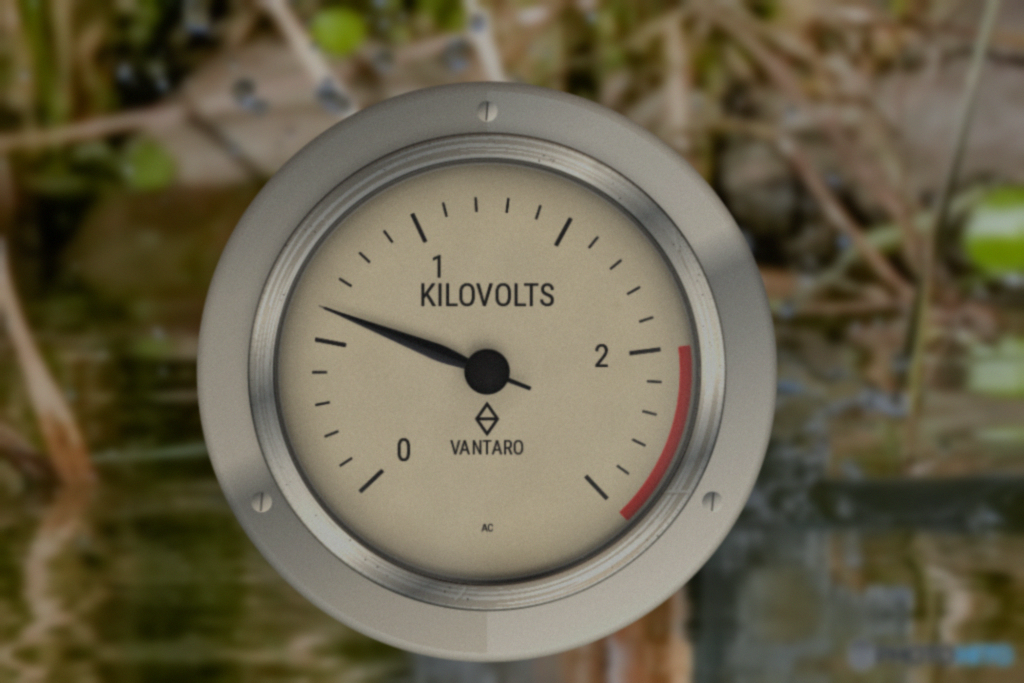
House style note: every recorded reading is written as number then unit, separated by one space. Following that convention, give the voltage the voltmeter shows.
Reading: 0.6 kV
